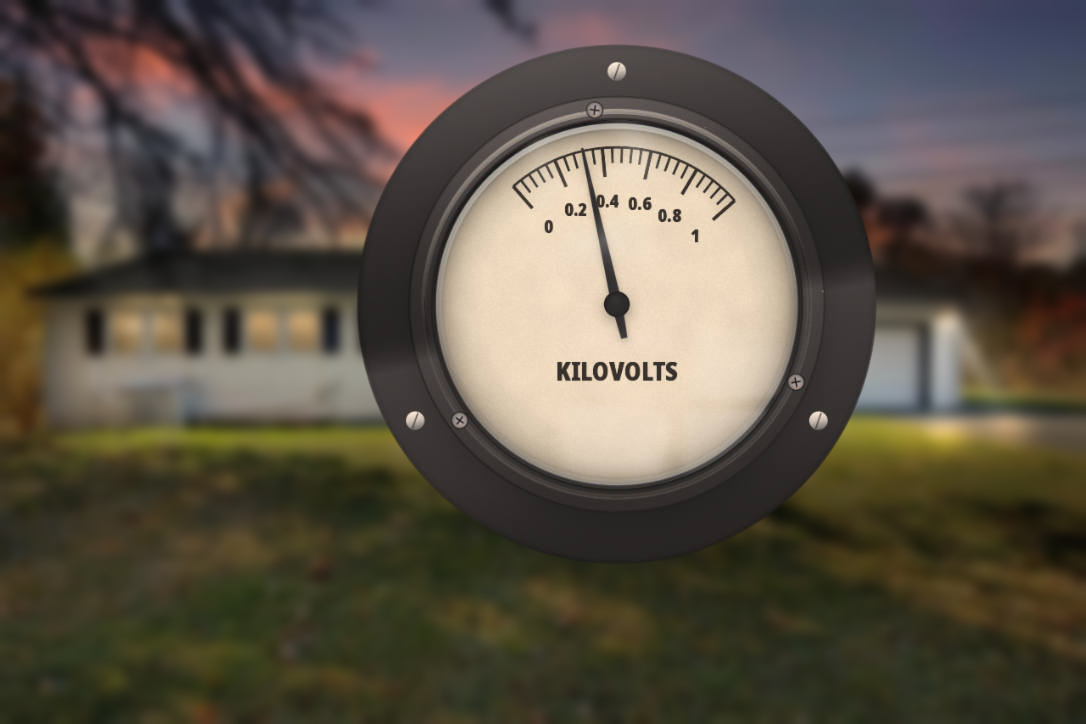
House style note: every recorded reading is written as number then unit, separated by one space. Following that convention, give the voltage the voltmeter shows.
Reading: 0.32 kV
